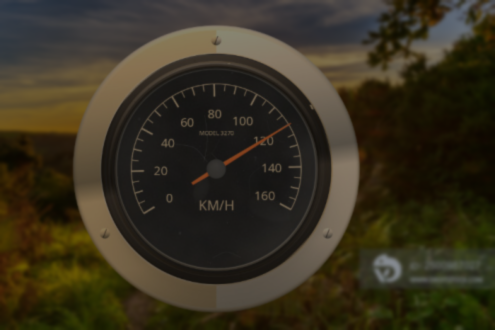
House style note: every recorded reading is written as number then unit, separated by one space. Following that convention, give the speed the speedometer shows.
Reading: 120 km/h
